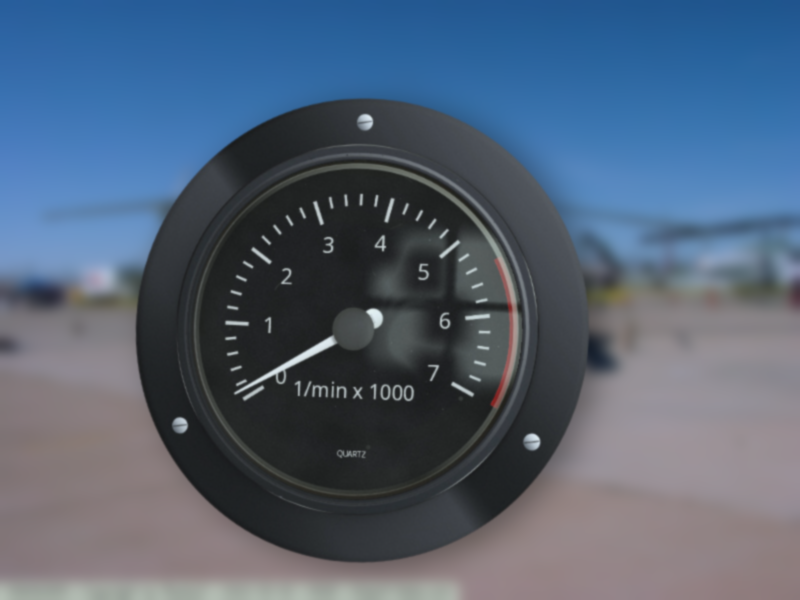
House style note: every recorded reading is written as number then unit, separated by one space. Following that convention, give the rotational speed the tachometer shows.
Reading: 100 rpm
